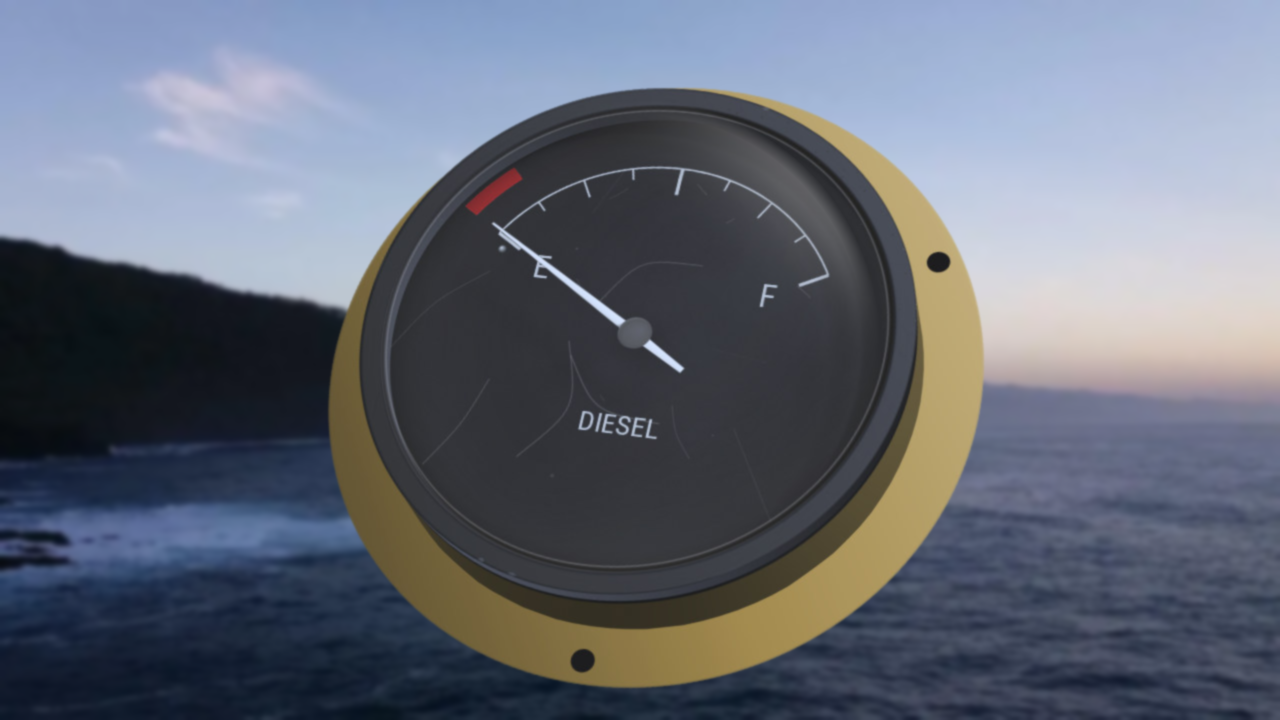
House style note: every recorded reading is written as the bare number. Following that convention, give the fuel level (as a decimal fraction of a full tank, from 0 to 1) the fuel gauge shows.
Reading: 0
